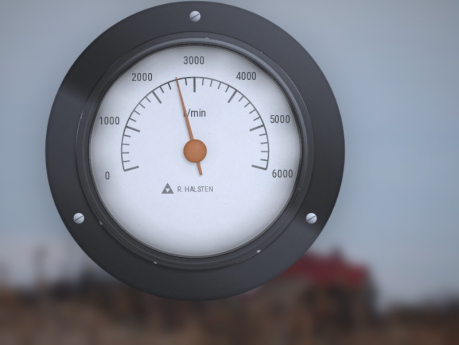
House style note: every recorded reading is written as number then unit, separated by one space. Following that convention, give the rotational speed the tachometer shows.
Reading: 2600 rpm
